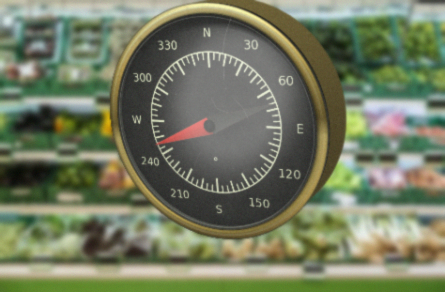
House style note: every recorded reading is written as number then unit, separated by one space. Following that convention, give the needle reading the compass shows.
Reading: 250 °
